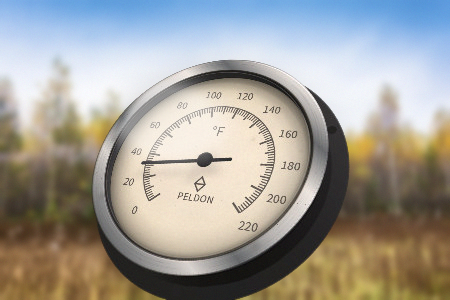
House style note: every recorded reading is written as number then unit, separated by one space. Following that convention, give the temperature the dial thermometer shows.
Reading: 30 °F
